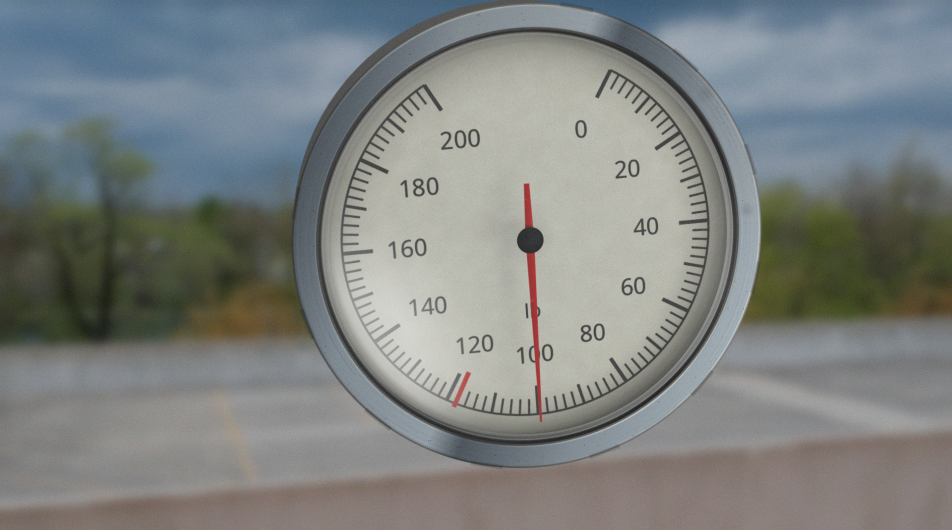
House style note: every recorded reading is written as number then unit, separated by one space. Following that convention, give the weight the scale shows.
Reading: 100 lb
